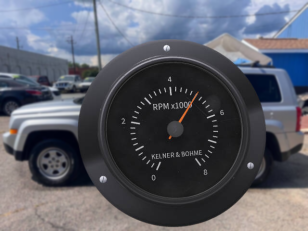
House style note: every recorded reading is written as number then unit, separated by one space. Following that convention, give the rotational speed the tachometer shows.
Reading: 5000 rpm
